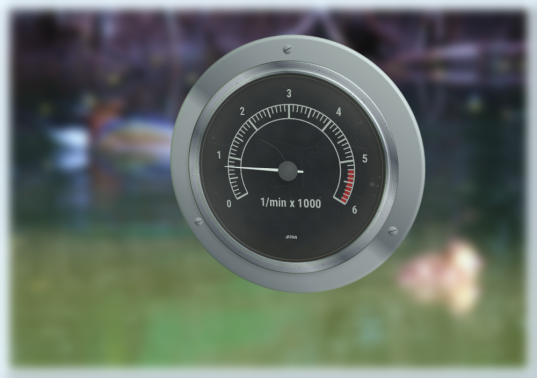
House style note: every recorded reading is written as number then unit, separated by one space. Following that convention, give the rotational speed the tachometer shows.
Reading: 800 rpm
